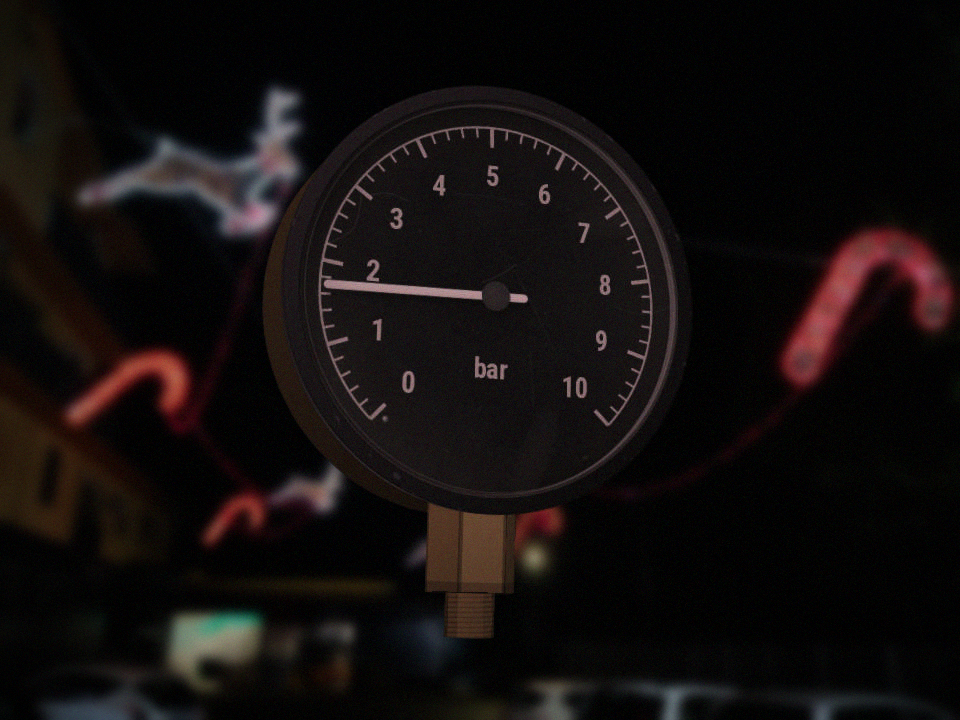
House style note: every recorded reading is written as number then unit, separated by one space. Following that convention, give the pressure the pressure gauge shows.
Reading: 1.7 bar
